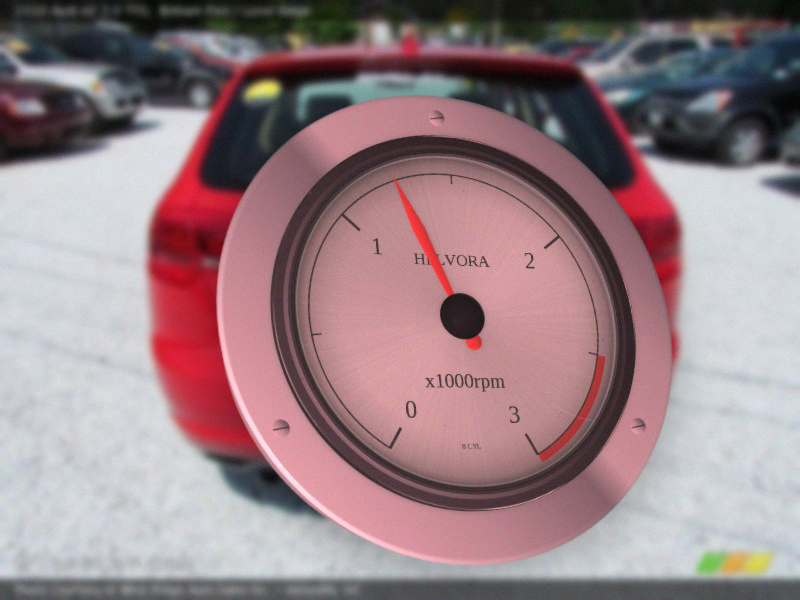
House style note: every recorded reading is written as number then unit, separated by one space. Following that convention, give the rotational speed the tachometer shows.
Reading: 1250 rpm
